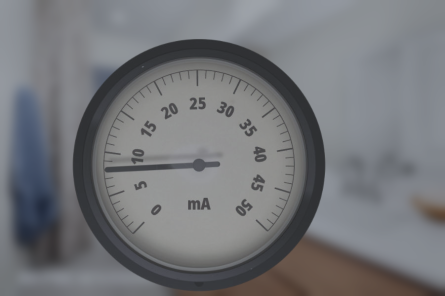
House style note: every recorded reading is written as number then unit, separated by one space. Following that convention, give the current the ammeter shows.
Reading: 8 mA
